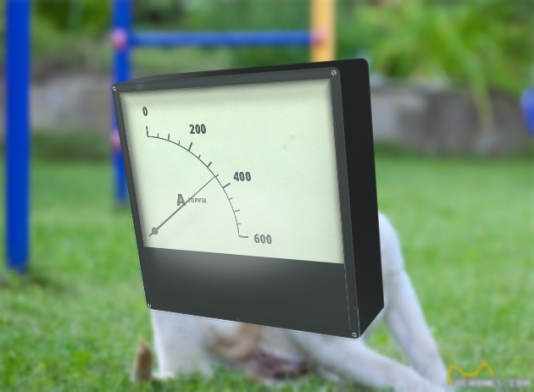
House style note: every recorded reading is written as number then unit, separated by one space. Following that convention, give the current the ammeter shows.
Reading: 350 A
